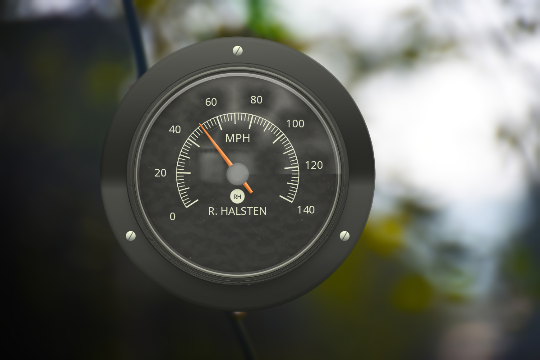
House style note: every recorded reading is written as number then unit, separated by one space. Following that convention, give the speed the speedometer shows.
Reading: 50 mph
